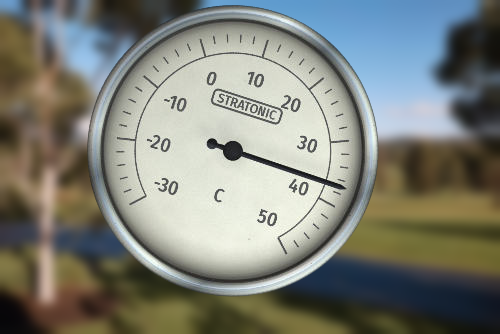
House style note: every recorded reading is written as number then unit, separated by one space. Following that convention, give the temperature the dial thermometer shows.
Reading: 37 °C
